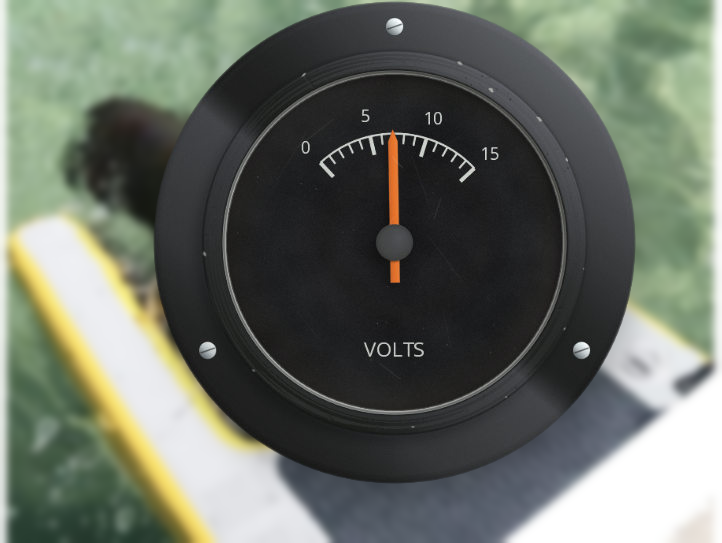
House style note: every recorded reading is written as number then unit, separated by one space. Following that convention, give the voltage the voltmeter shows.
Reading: 7 V
